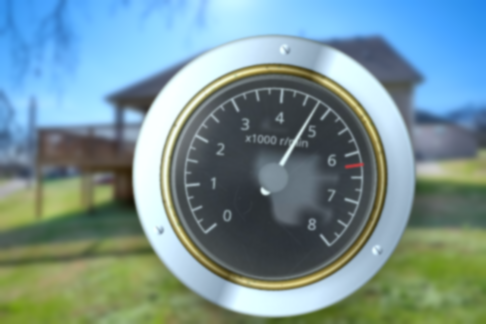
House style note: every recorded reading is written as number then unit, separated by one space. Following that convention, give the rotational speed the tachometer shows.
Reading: 4750 rpm
